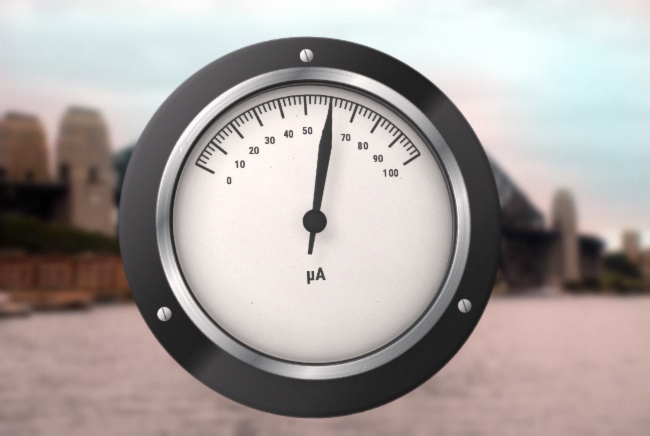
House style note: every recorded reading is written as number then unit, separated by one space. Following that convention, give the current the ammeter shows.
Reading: 60 µA
